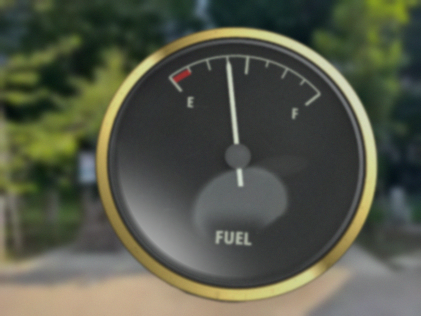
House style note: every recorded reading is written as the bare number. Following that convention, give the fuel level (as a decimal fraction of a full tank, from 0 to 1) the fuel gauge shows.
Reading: 0.375
